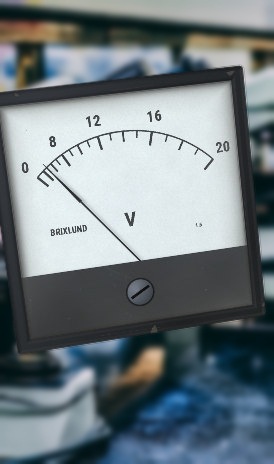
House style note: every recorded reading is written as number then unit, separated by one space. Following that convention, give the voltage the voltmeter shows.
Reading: 5 V
